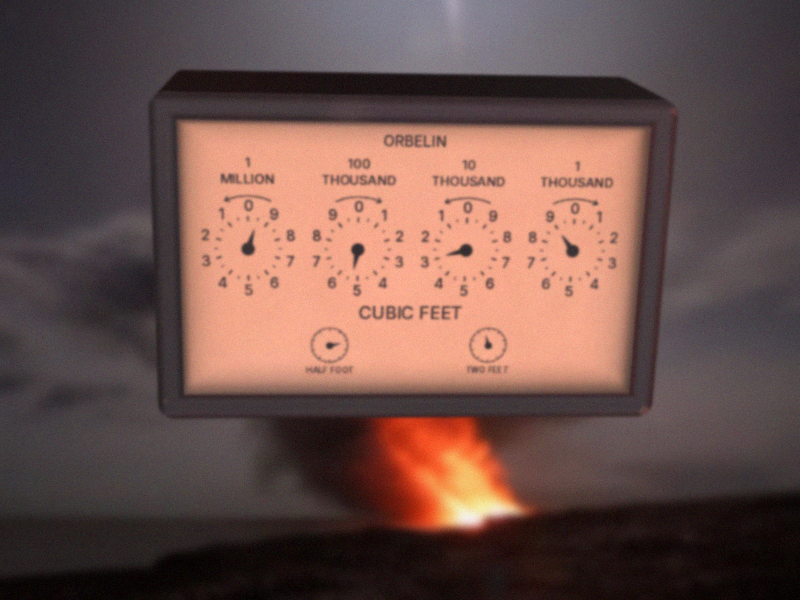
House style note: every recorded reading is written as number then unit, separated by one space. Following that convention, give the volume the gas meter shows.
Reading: 952900 ft³
